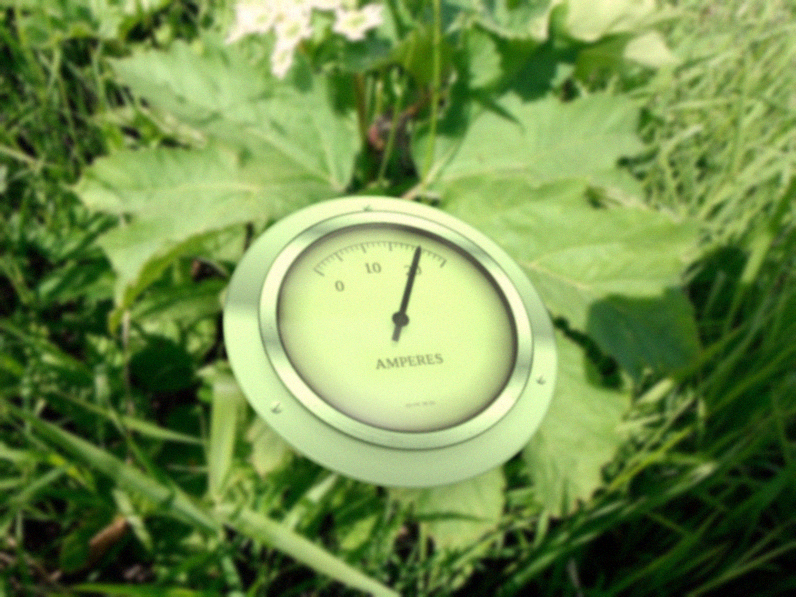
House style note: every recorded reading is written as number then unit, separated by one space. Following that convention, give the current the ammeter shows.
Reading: 20 A
